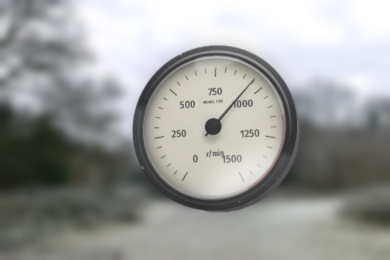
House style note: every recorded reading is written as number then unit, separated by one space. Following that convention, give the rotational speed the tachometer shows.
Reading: 950 rpm
